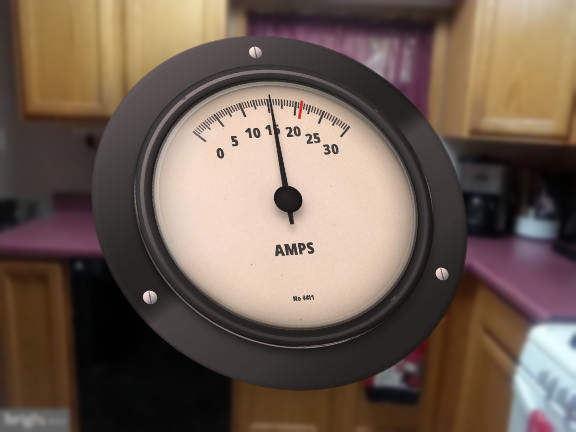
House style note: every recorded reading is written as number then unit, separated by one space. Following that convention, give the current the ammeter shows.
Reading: 15 A
